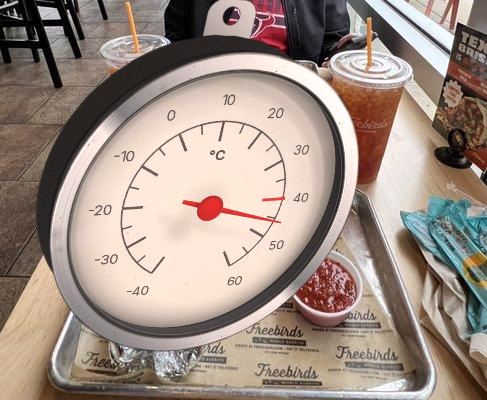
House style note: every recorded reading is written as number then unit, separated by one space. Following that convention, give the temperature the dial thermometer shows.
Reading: 45 °C
